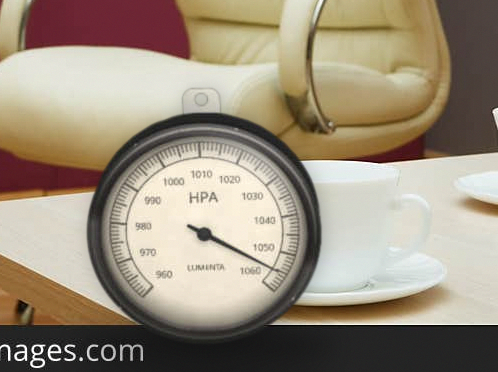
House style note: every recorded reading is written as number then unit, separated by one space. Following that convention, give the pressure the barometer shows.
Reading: 1055 hPa
